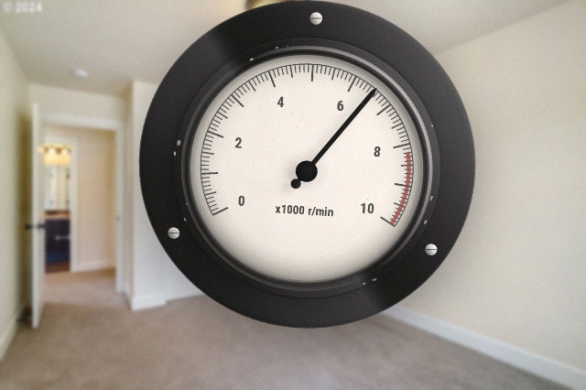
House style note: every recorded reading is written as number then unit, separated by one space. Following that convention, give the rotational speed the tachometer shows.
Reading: 6500 rpm
